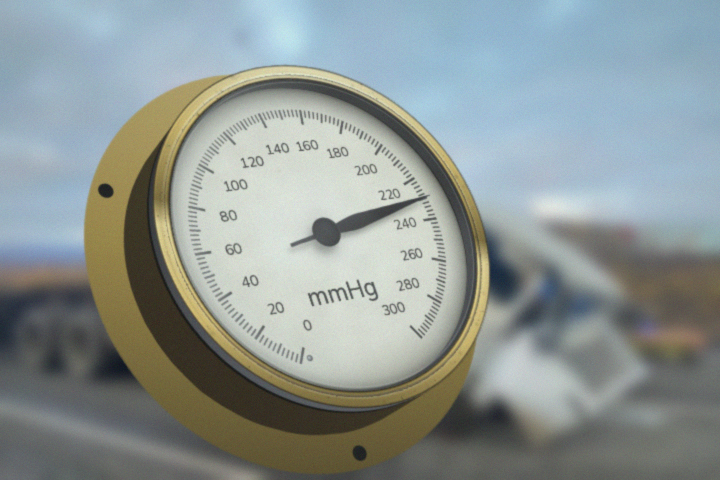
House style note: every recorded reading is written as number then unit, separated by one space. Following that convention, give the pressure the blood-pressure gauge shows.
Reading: 230 mmHg
